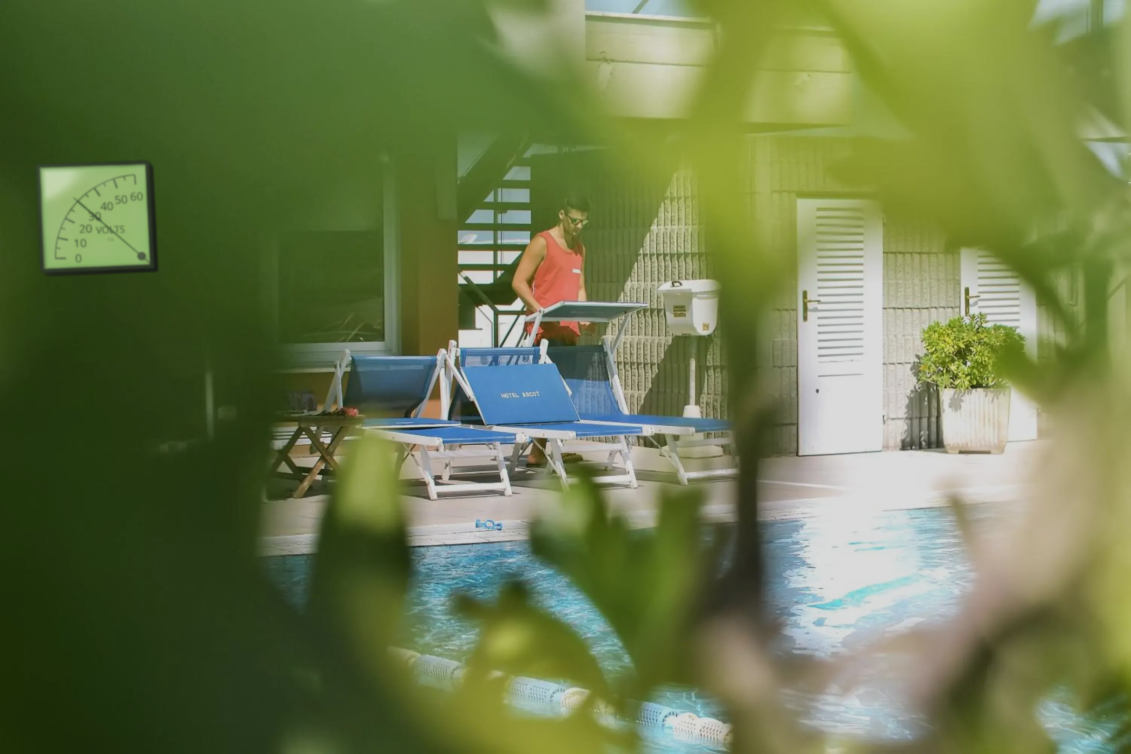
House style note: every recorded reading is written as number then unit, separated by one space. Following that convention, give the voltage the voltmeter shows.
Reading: 30 V
